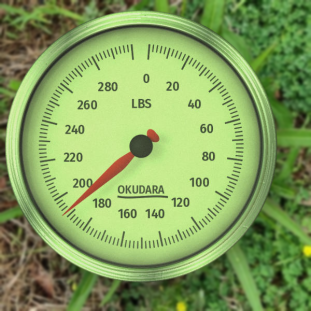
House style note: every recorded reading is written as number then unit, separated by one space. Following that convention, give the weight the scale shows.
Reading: 192 lb
